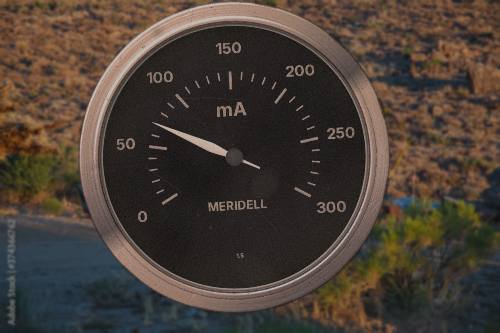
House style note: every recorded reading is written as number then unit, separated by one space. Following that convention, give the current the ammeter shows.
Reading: 70 mA
